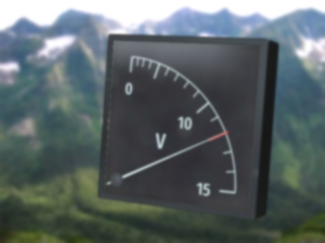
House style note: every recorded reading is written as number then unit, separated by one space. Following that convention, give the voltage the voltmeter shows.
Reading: 12 V
